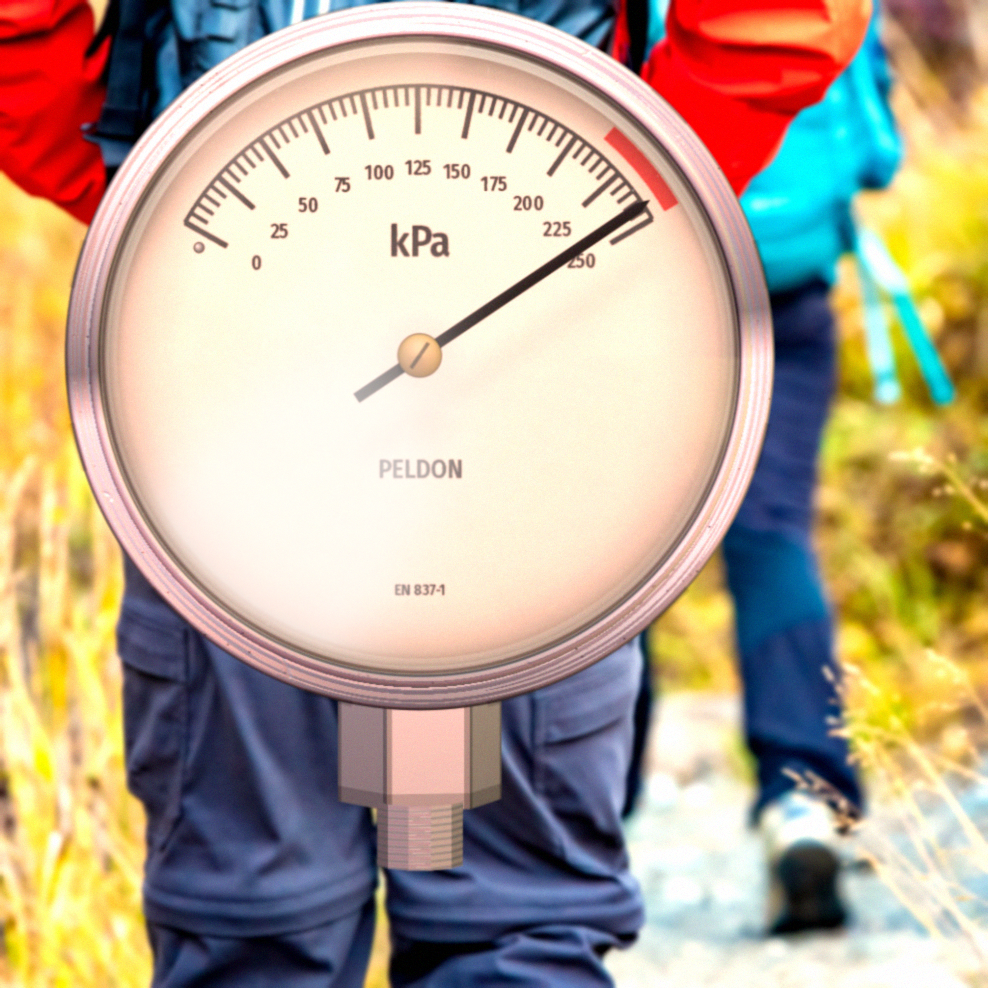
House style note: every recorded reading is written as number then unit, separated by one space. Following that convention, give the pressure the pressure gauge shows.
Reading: 242.5 kPa
